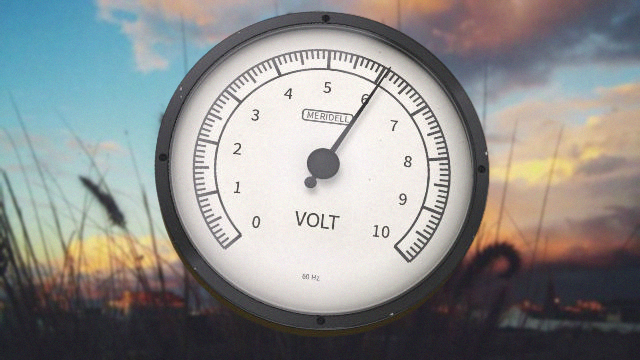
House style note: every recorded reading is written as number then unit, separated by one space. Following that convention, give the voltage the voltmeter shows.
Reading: 6.1 V
